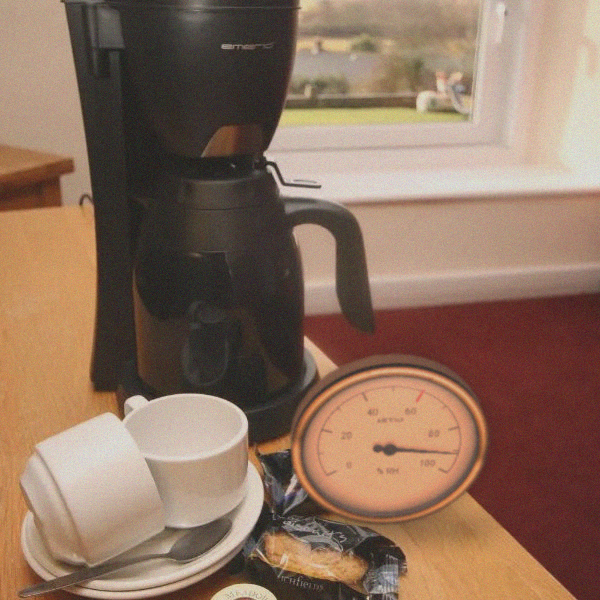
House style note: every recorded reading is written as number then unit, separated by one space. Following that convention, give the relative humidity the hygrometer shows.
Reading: 90 %
